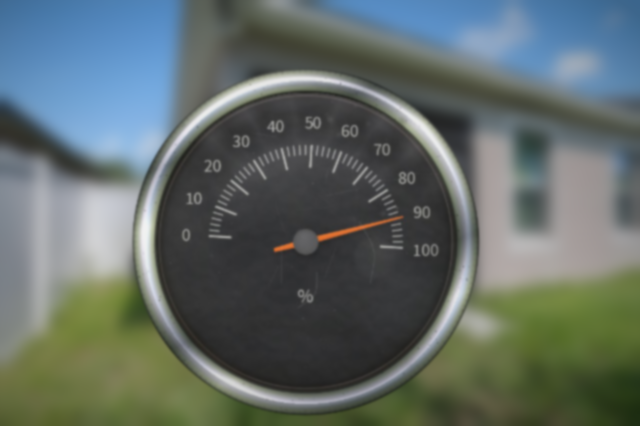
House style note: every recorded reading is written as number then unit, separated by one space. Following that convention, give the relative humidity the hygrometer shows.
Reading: 90 %
